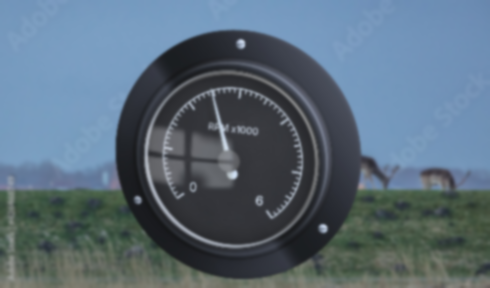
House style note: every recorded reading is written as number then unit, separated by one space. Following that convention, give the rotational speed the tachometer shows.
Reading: 2500 rpm
